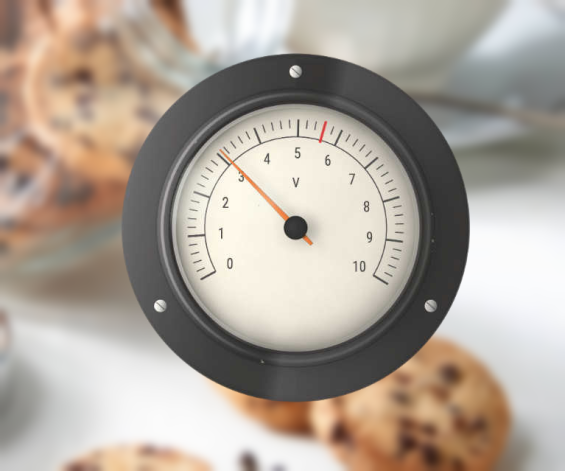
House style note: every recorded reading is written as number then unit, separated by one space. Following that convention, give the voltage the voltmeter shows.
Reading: 3.1 V
